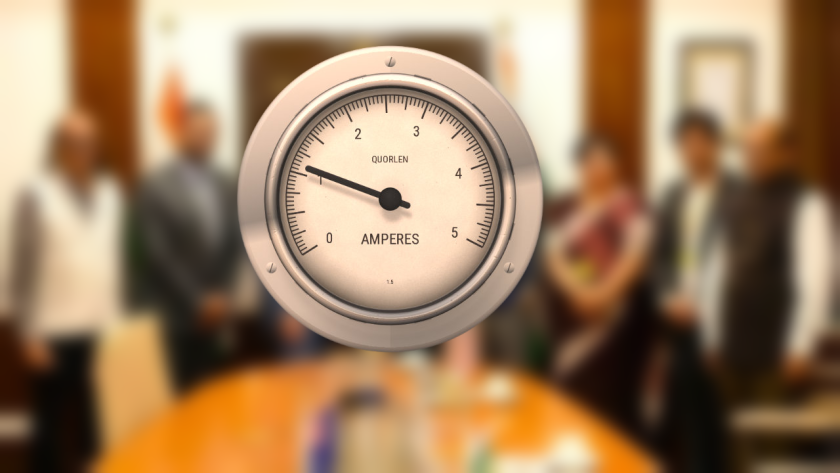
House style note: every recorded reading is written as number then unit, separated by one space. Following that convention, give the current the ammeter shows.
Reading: 1.1 A
